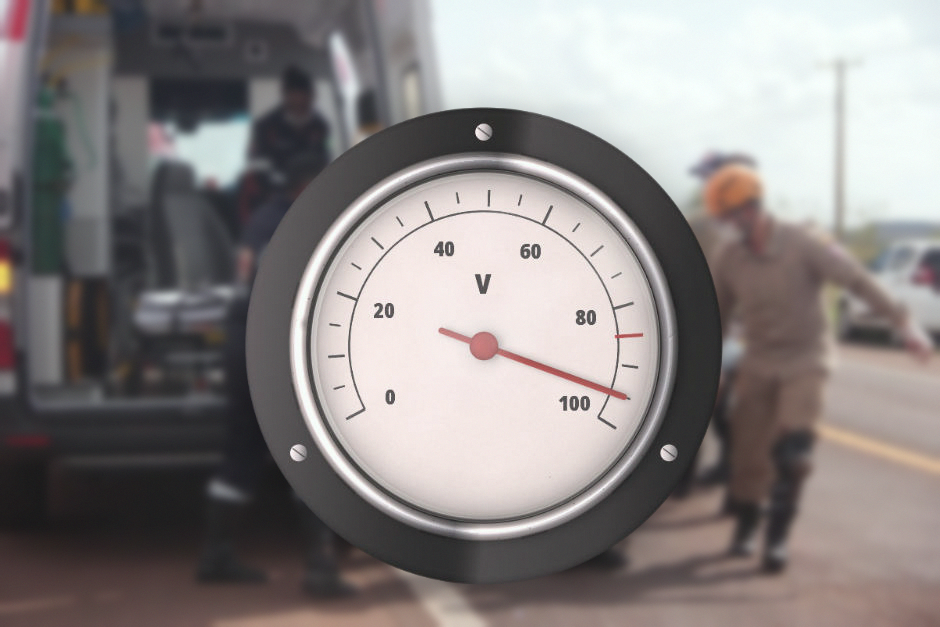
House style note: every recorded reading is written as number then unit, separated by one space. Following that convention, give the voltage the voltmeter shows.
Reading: 95 V
